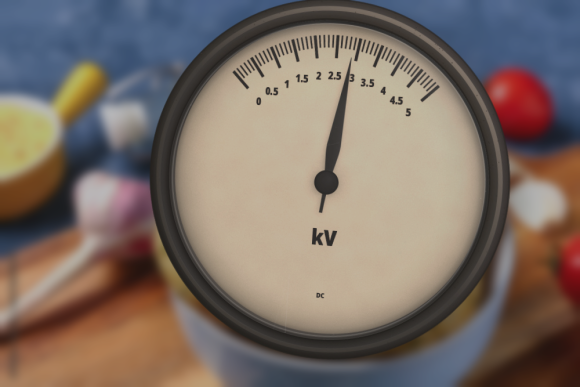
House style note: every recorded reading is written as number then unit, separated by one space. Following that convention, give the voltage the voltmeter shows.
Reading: 2.9 kV
